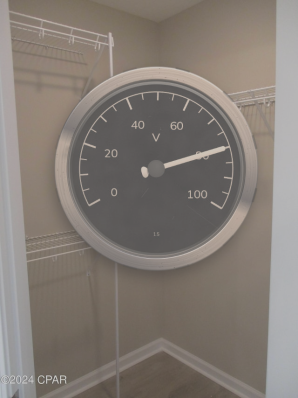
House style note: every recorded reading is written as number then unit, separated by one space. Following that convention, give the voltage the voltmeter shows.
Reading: 80 V
